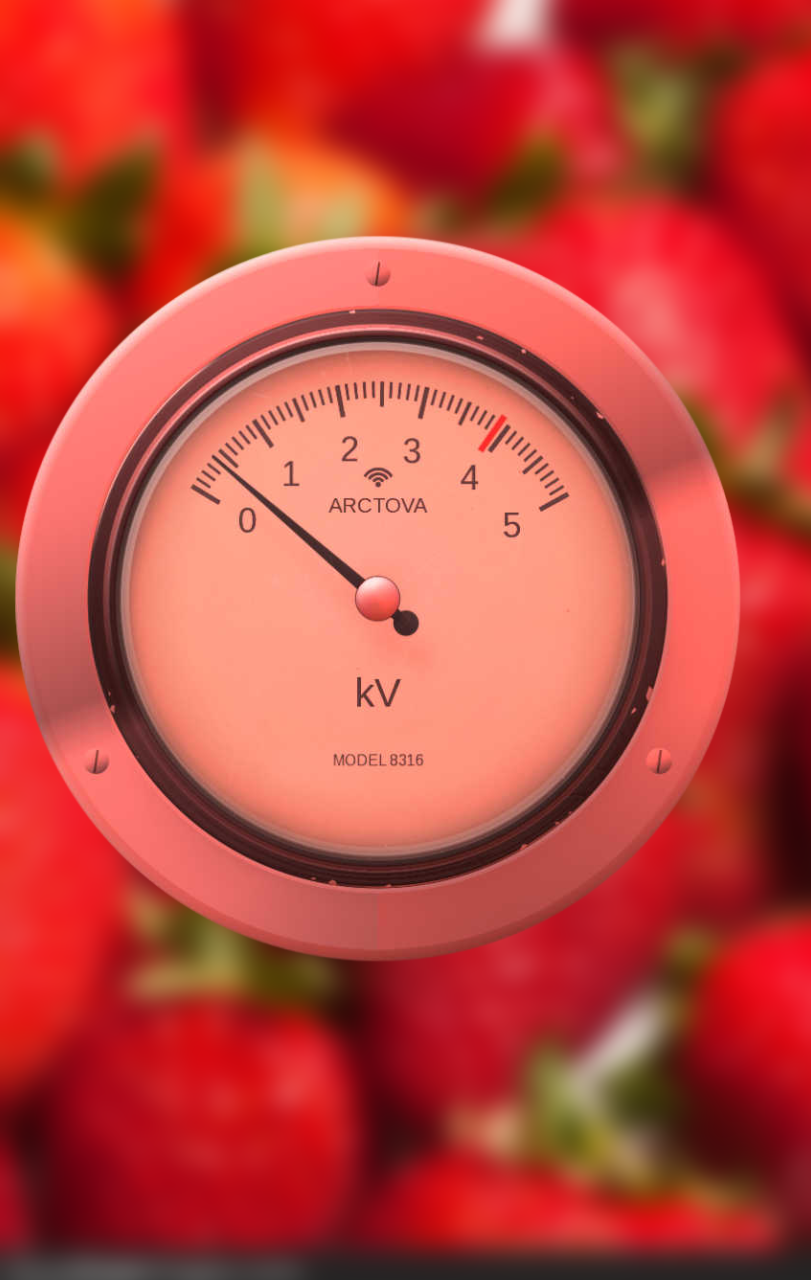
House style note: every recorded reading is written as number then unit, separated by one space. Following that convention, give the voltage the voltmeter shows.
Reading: 0.4 kV
